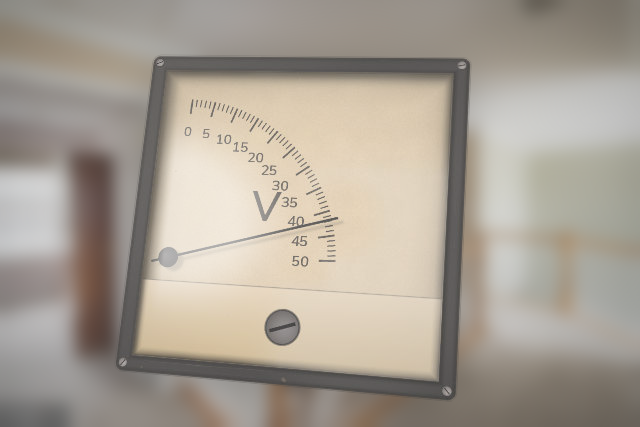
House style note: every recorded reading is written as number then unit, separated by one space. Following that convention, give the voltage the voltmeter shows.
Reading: 42 V
